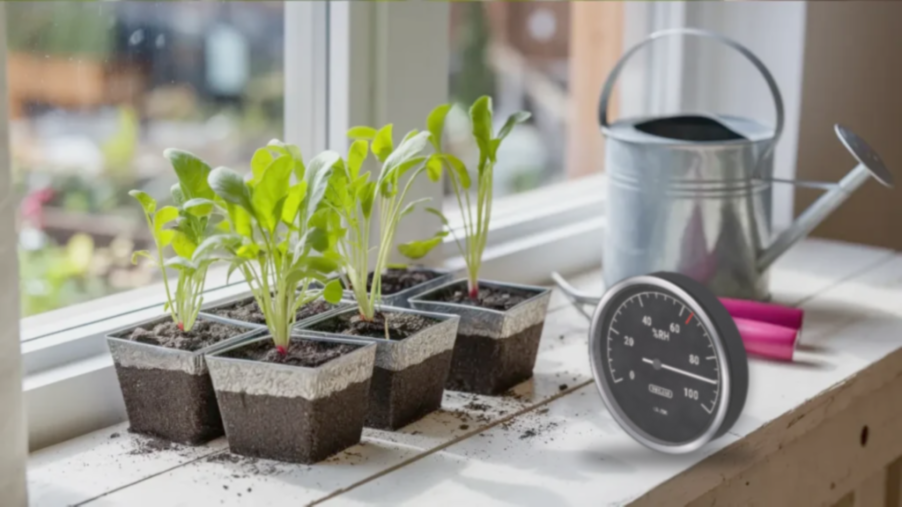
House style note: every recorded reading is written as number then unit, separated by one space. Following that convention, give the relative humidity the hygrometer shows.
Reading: 88 %
